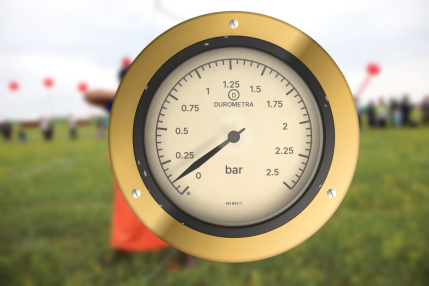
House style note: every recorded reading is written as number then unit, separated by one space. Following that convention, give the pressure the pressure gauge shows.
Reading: 0.1 bar
